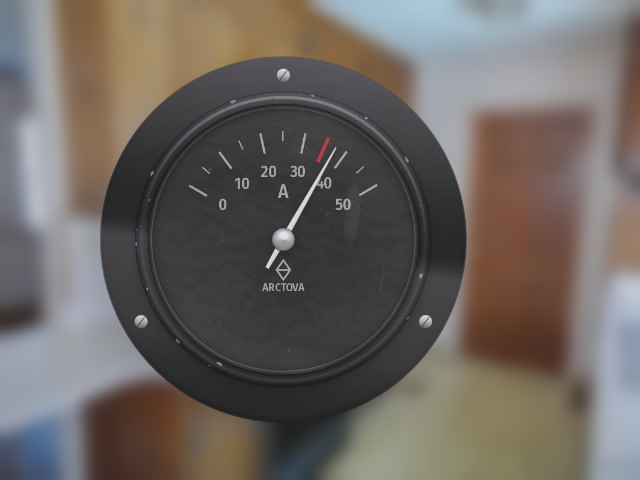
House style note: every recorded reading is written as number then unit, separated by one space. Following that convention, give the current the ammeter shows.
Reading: 37.5 A
